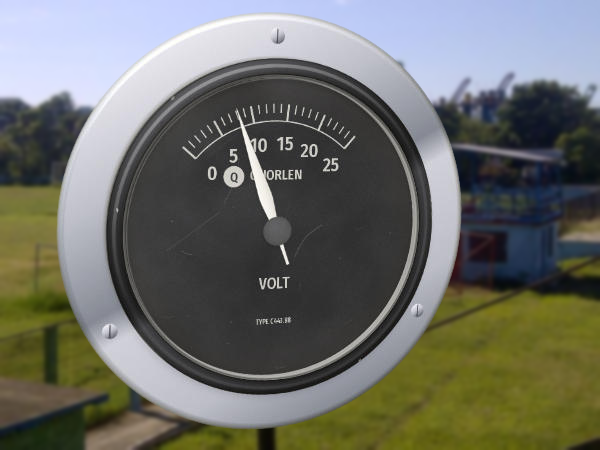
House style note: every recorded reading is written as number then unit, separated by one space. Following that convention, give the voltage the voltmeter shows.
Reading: 8 V
